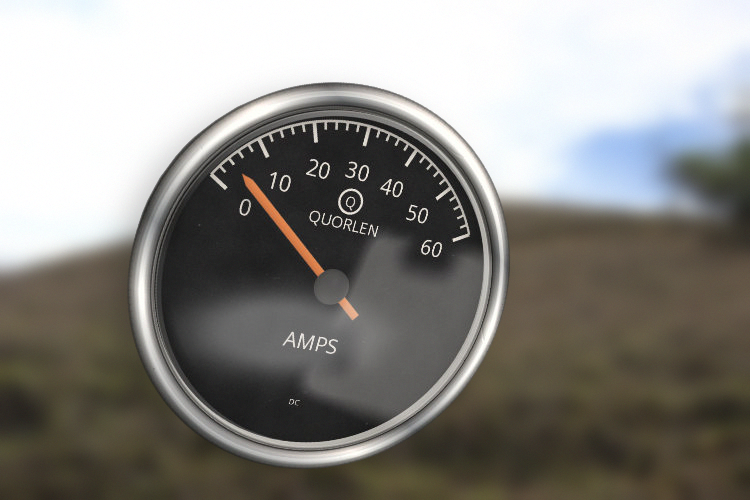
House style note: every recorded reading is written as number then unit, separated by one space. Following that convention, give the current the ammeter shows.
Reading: 4 A
